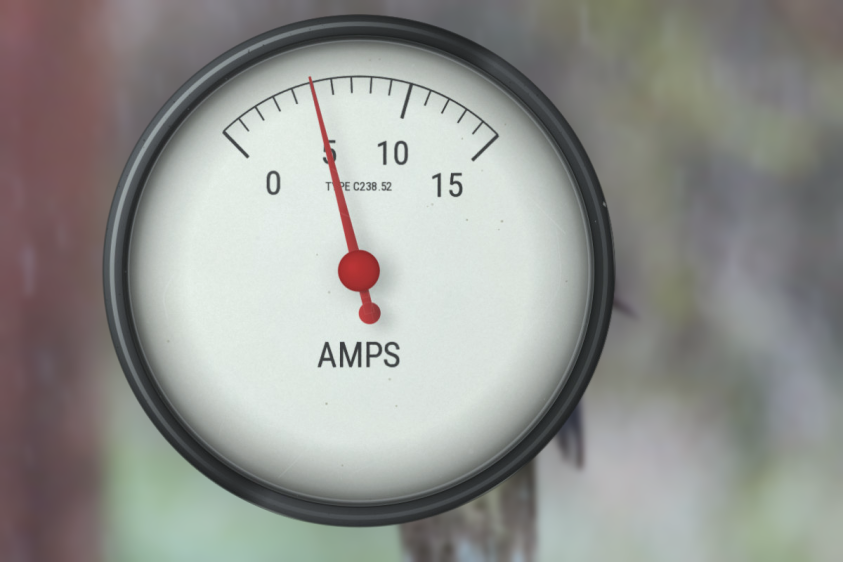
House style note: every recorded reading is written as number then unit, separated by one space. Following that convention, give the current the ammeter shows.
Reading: 5 A
